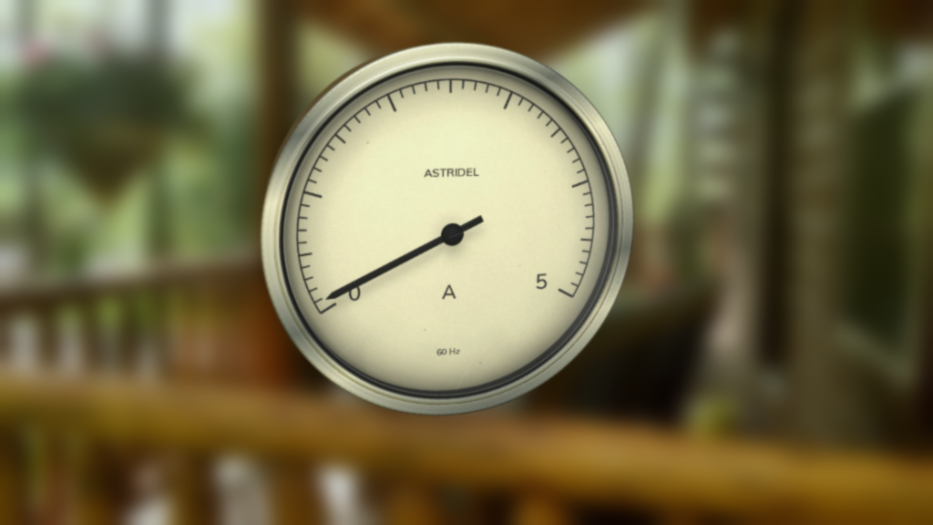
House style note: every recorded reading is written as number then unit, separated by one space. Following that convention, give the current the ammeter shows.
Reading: 0.1 A
